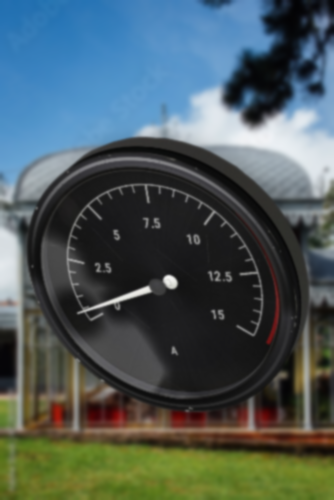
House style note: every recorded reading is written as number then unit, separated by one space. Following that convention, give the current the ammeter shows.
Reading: 0.5 A
